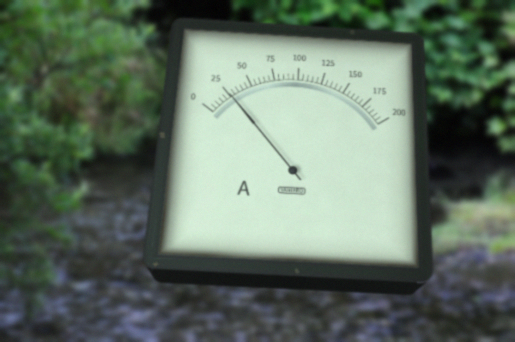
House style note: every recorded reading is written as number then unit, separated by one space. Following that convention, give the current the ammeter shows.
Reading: 25 A
